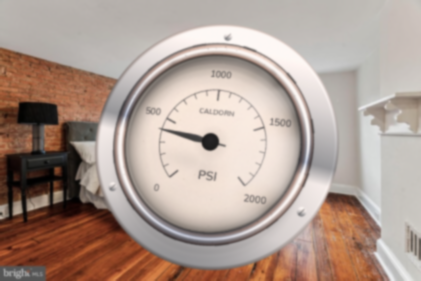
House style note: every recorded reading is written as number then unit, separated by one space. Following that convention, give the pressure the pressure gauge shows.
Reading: 400 psi
